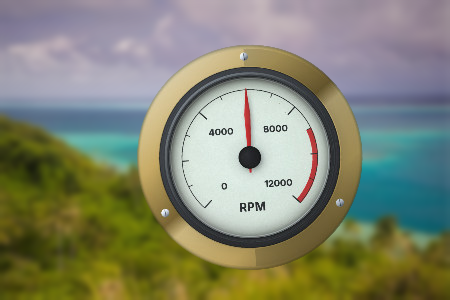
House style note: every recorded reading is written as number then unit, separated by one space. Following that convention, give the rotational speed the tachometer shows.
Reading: 6000 rpm
